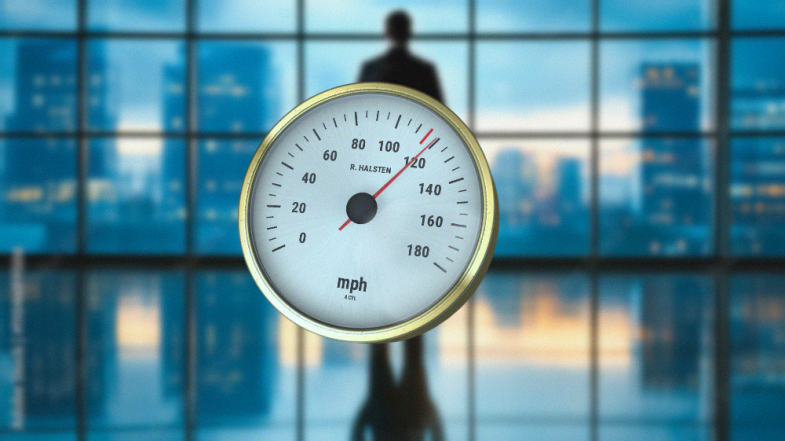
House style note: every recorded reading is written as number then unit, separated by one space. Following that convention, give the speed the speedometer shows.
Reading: 120 mph
